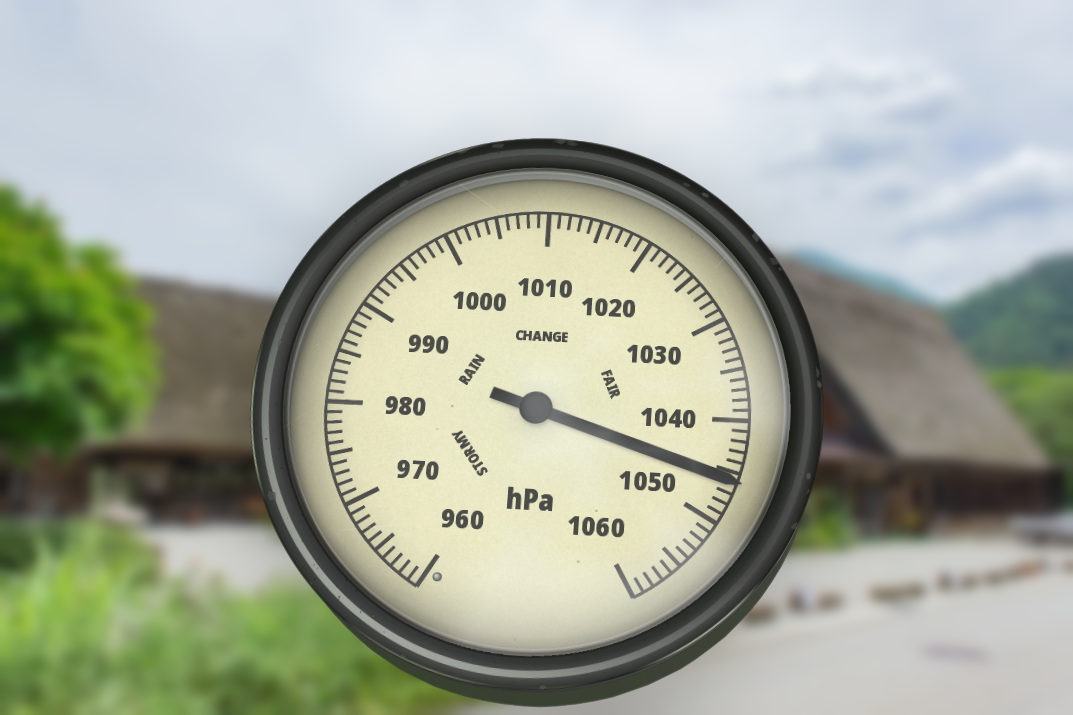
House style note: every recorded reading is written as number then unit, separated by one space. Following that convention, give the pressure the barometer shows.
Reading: 1046 hPa
